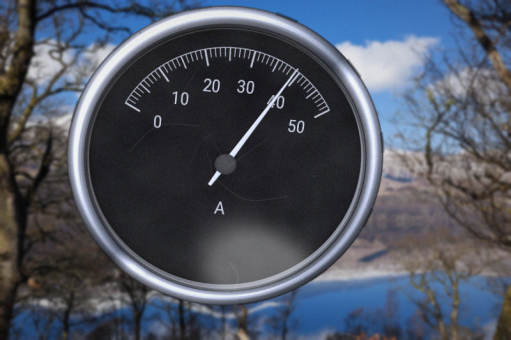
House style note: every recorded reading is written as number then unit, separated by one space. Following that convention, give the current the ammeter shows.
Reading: 39 A
